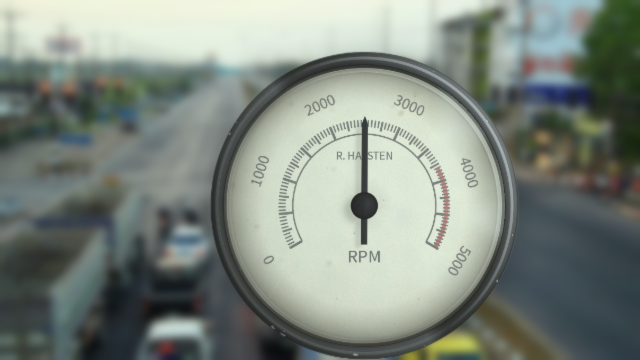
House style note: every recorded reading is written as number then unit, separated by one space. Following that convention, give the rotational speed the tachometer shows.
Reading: 2500 rpm
